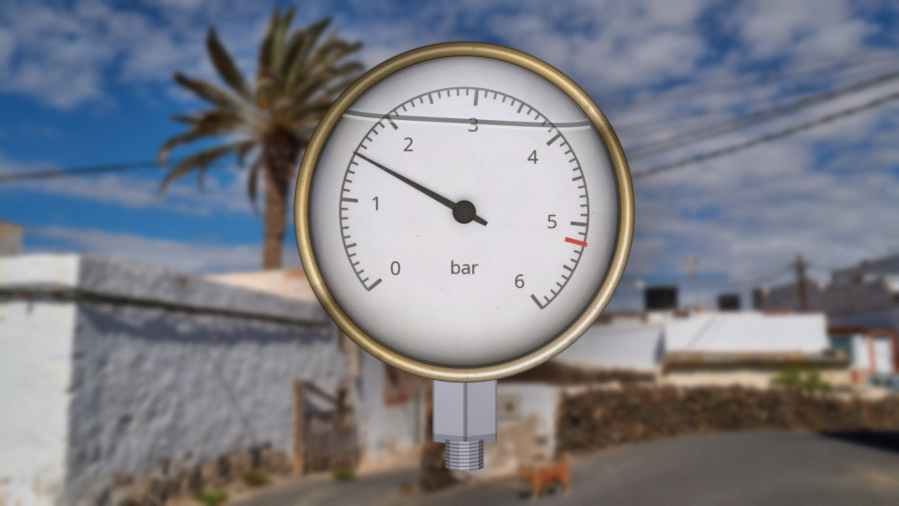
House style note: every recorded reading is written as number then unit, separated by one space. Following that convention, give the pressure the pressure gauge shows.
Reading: 1.5 bar
